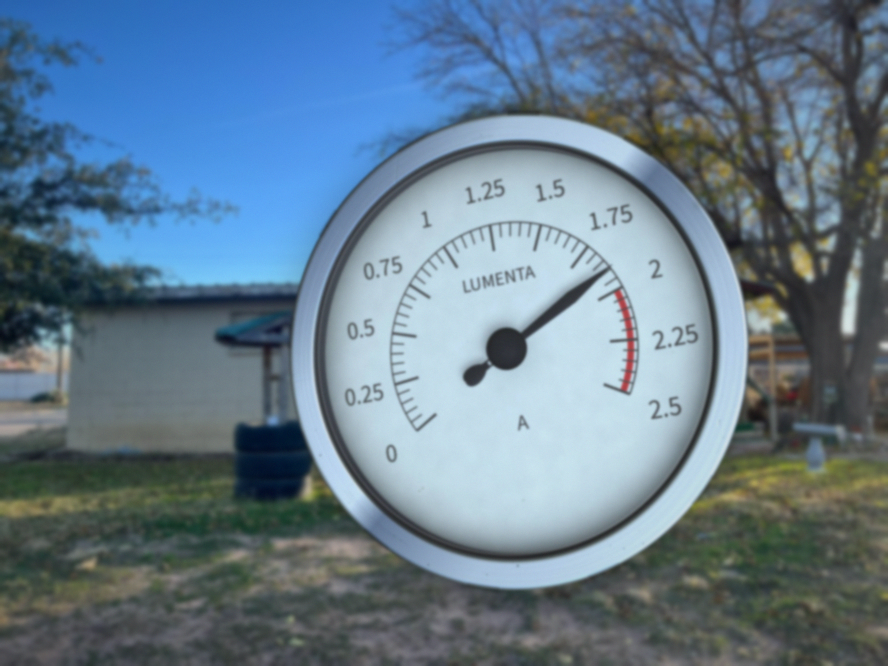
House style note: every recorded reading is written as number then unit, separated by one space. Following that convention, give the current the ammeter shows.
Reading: 1.9 A
